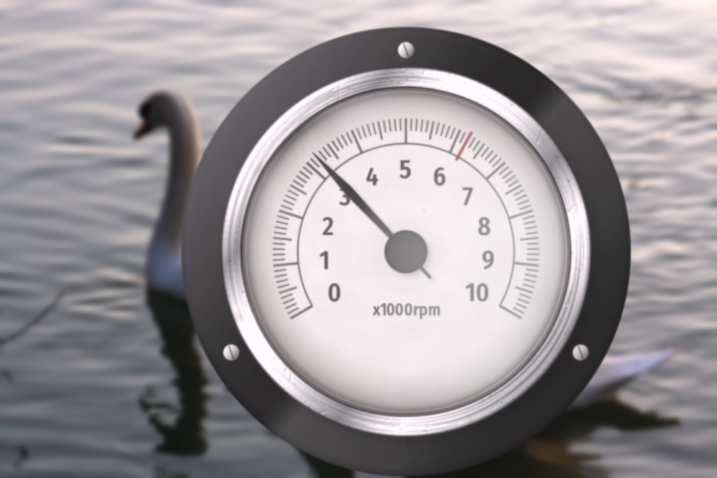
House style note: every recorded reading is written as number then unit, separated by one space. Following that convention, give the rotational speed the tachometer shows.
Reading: 3200 rpm
